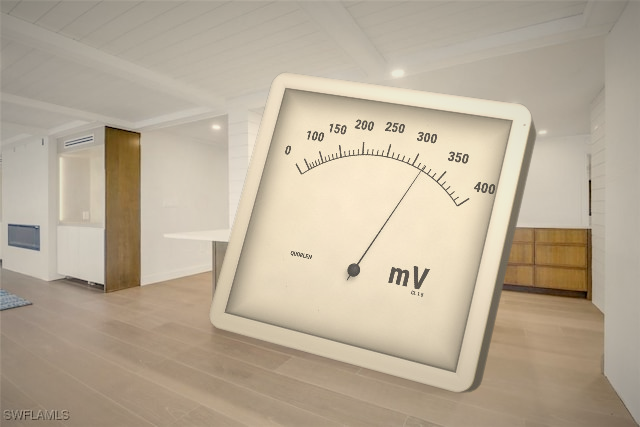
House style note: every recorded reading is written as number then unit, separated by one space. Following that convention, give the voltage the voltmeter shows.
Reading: 320 mV
